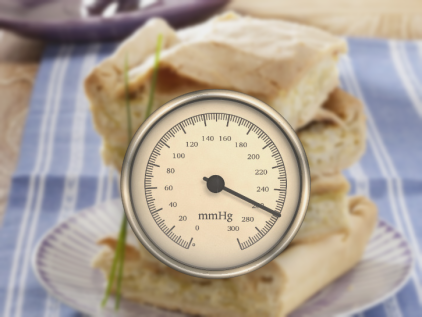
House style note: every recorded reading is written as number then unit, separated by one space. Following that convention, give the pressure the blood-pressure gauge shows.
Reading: 260 mmHg
